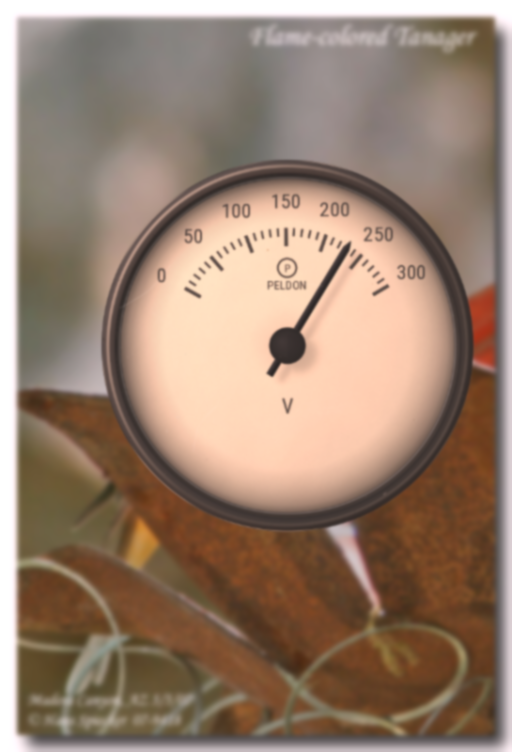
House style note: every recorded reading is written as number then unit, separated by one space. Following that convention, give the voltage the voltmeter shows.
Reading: 230 V
